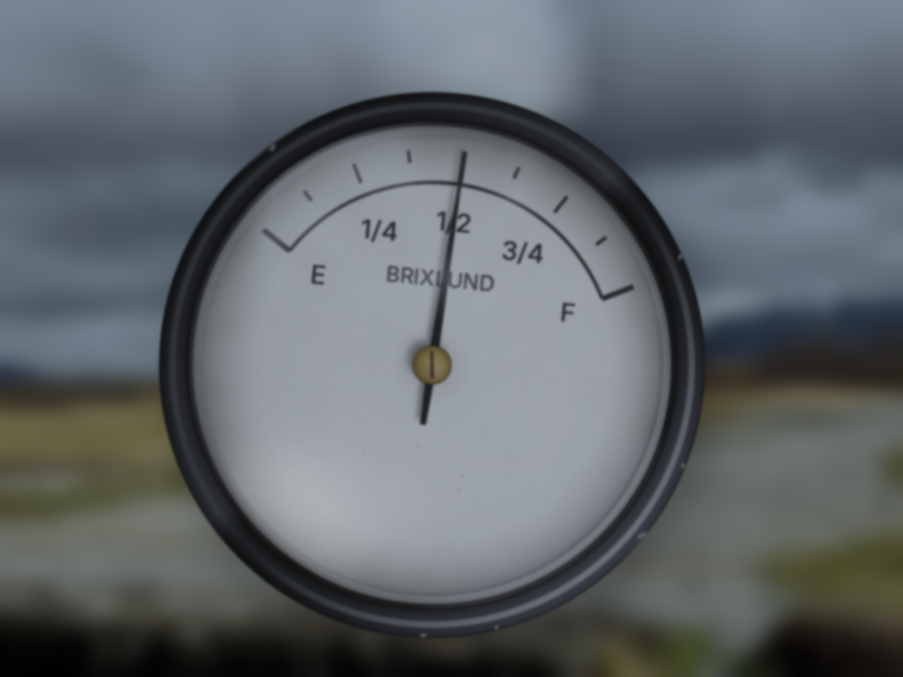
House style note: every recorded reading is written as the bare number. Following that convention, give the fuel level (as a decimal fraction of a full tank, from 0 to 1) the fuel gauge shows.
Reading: 0.5
